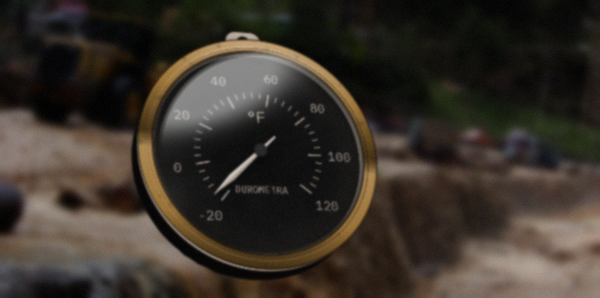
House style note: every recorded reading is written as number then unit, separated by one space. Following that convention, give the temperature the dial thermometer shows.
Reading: -16 °F
